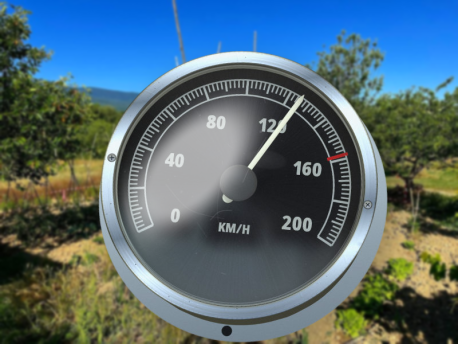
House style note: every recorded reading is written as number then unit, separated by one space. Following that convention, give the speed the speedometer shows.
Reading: 126 km/h
